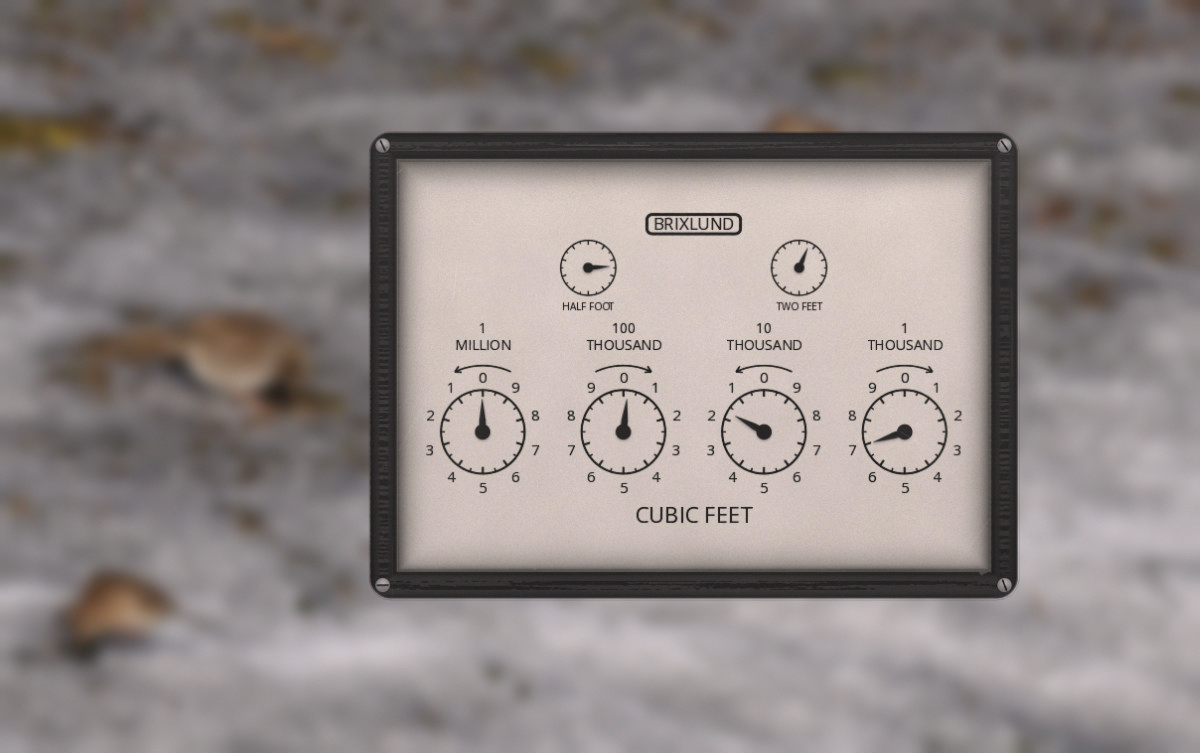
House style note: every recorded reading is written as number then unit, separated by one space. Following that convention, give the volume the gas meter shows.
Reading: 1700 ft³
